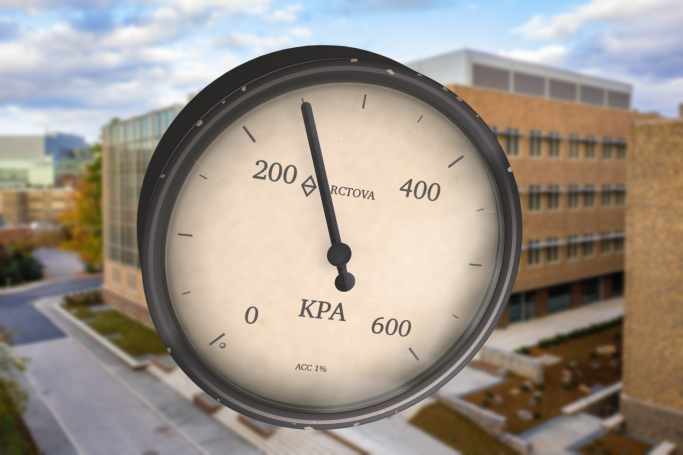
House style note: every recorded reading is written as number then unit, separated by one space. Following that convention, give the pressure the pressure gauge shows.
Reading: 250 kPa
